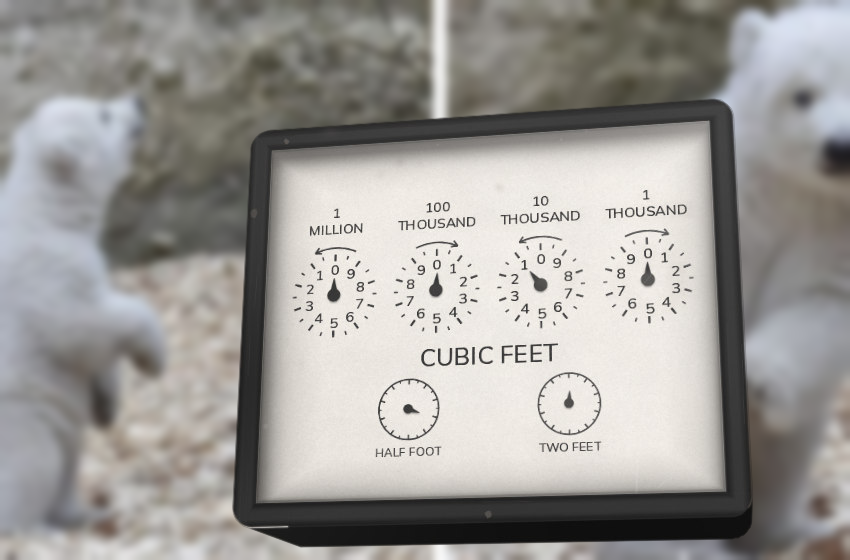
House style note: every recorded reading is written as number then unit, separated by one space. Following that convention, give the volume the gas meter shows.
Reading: 1000 ft³
